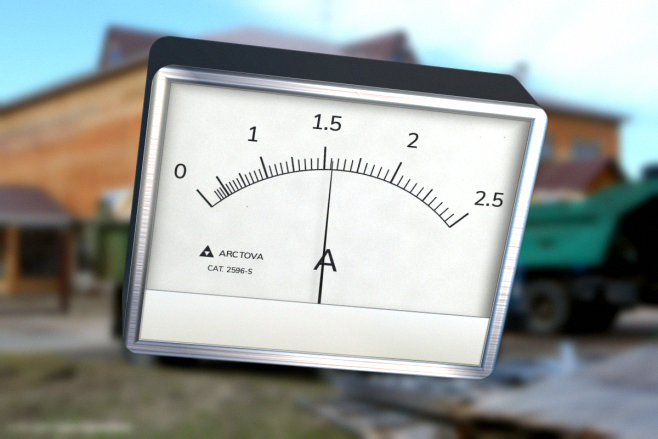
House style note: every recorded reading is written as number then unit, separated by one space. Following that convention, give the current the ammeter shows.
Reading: 1.55 A
